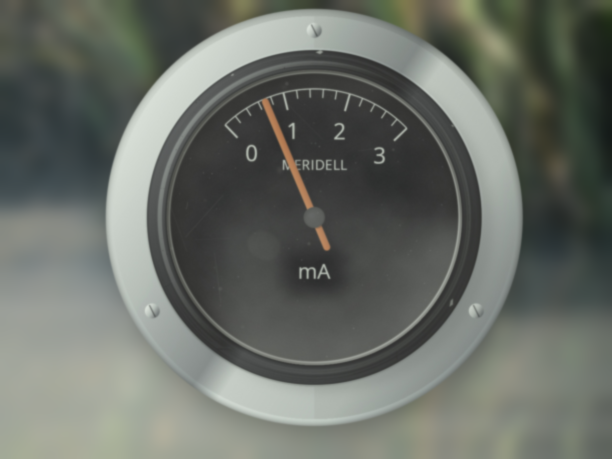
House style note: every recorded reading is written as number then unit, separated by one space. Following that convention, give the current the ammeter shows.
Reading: 0.7 mA
